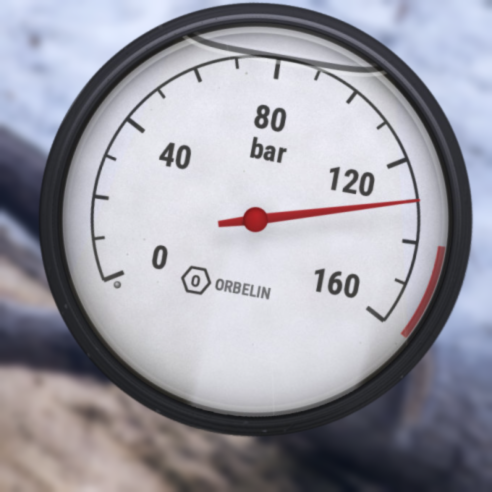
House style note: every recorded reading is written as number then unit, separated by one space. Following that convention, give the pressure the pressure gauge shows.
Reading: 130 bar
